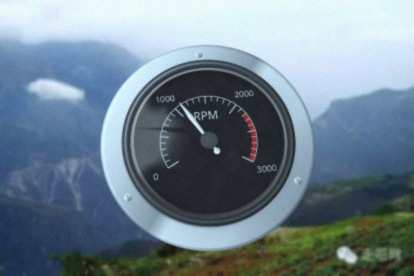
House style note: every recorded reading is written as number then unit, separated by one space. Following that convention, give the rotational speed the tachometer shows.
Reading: 1100 rpm
